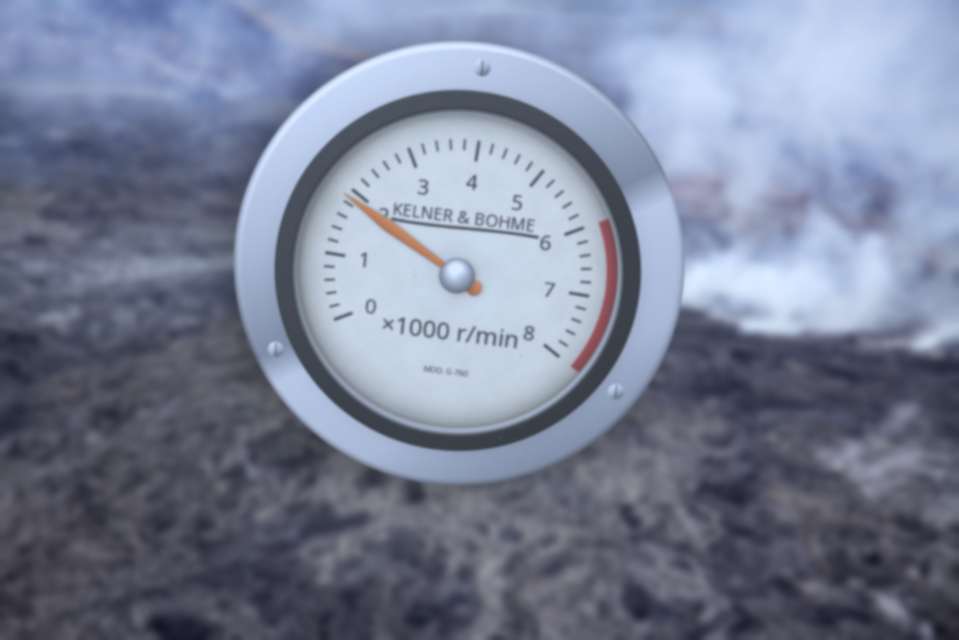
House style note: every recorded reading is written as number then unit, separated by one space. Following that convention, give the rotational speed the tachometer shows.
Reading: 1900 rpm
